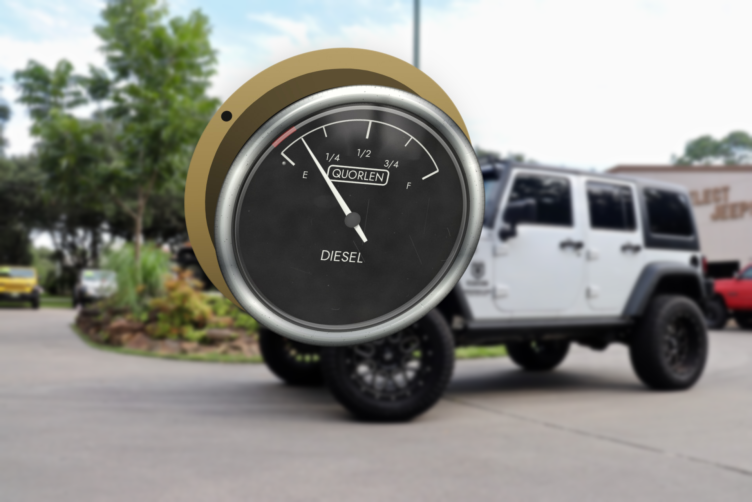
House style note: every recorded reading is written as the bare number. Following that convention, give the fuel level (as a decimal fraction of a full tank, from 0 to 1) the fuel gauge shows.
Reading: 0.125
